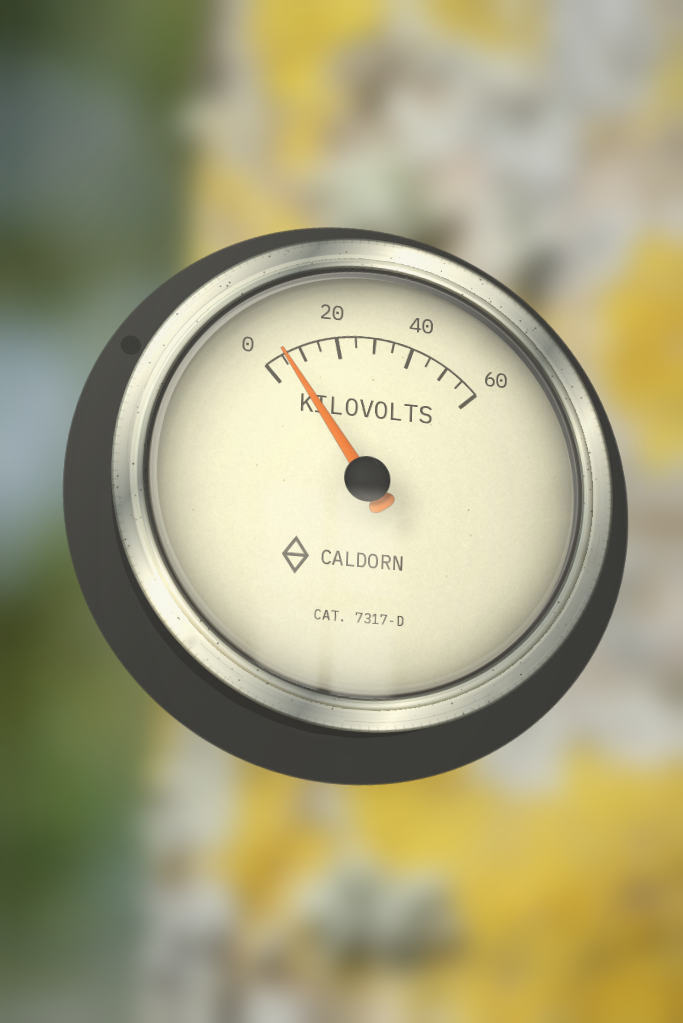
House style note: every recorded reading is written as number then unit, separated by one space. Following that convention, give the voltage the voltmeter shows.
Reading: 5 kV
